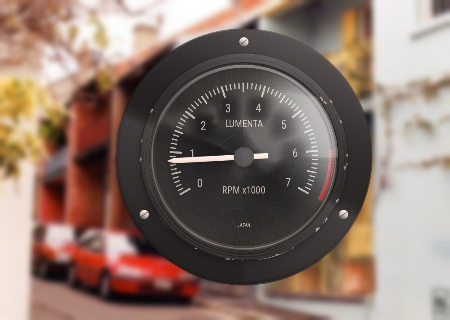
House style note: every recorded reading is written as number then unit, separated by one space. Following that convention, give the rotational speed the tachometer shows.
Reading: 800 rpm
